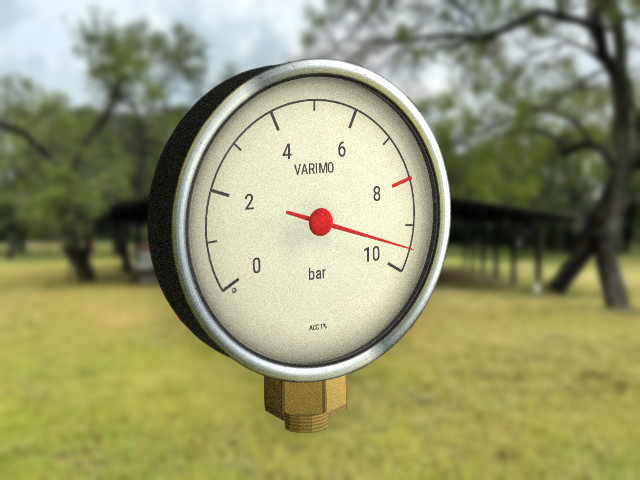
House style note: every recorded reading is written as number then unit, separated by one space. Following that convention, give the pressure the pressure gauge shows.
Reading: 9.5 bar
